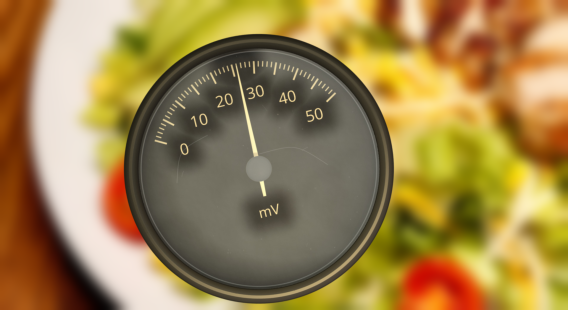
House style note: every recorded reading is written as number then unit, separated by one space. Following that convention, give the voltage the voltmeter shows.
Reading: 26 mV
